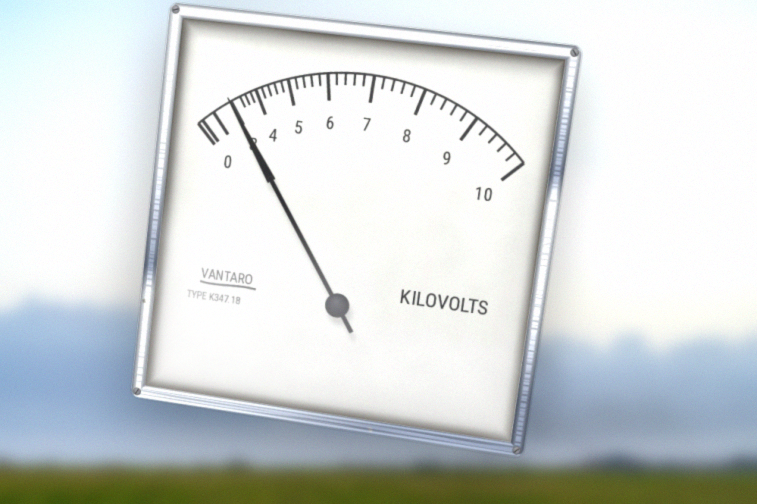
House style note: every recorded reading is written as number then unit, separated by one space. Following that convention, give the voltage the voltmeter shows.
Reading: 3 kV
